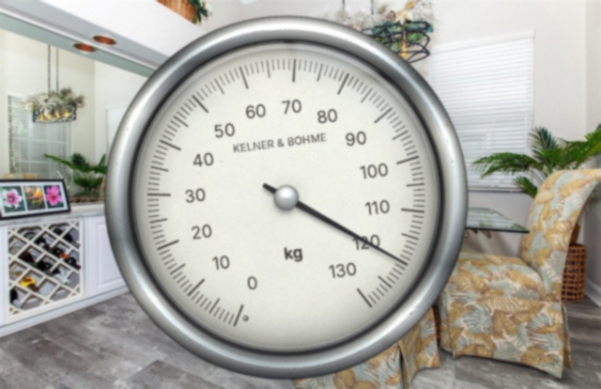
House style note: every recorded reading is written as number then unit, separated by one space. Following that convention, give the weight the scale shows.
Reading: 120 kg
